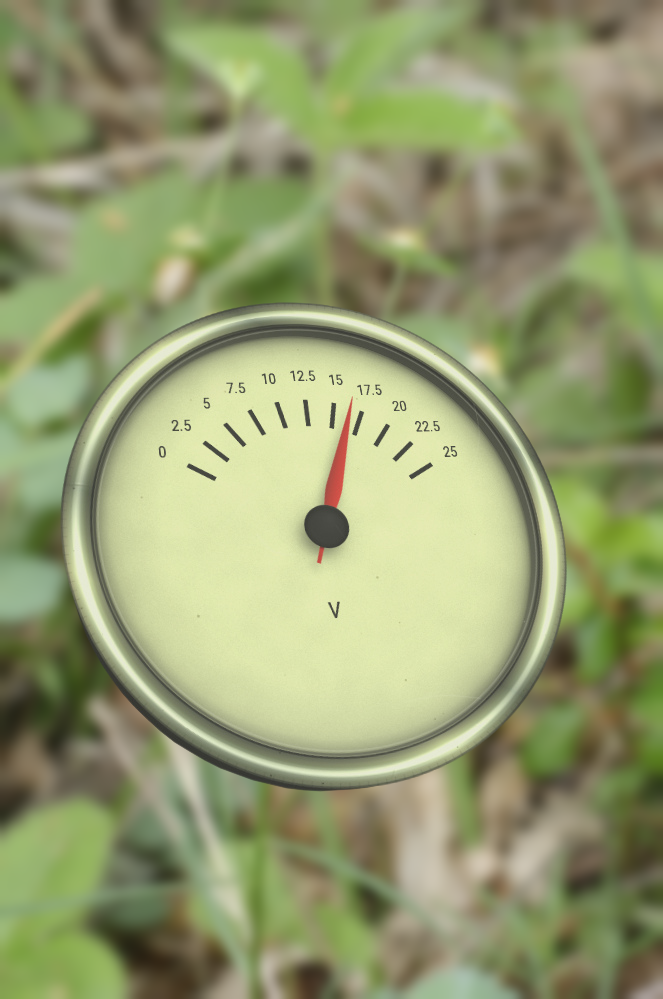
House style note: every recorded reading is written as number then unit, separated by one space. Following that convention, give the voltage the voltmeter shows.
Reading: 16.25 V
